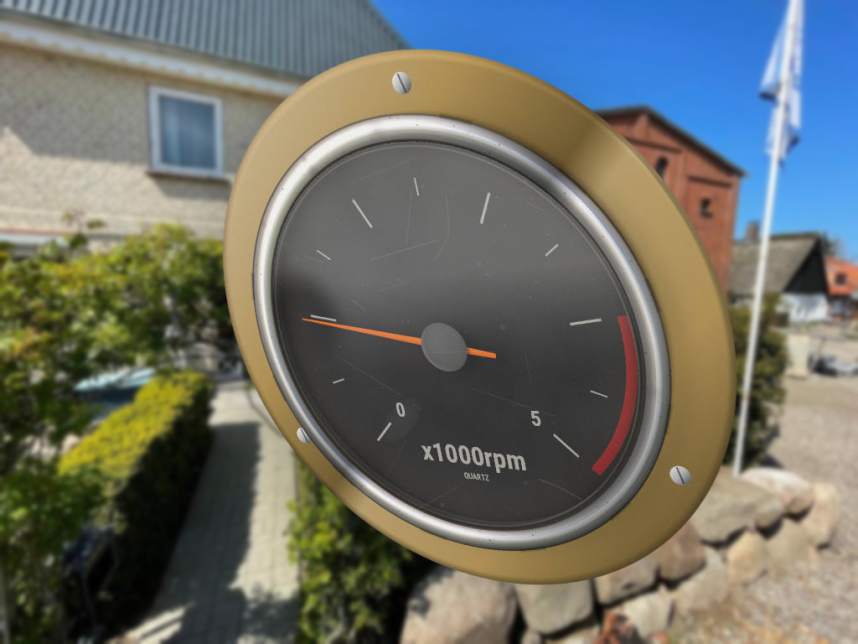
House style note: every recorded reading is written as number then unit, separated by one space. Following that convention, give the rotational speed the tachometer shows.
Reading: 1000 rpm
